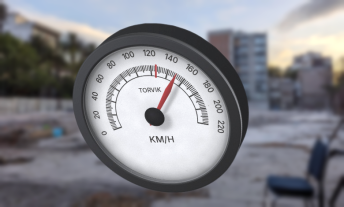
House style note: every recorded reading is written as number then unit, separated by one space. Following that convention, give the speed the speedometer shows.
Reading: 150 km/h
